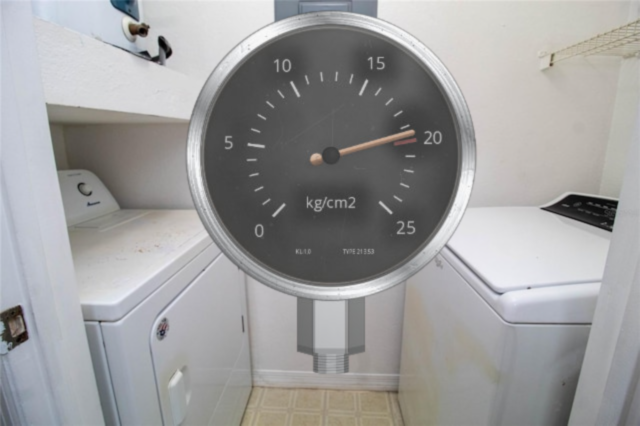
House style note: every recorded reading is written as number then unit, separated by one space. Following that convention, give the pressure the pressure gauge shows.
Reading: 19.5 kg/cm²
